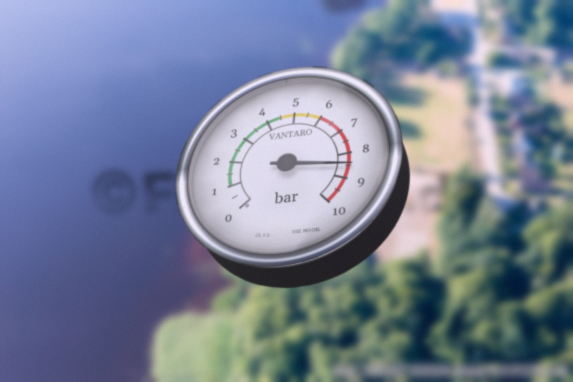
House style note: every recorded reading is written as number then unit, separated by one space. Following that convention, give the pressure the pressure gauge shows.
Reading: 8.5 bar
